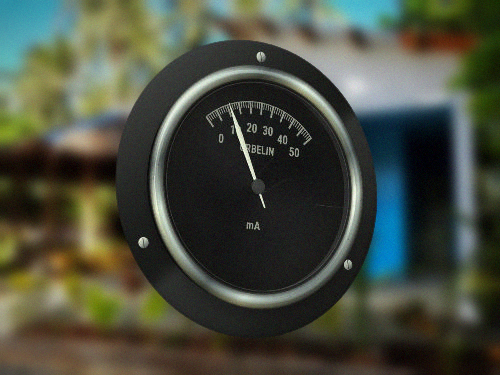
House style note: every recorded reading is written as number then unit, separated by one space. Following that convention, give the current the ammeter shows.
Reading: 10 mA
